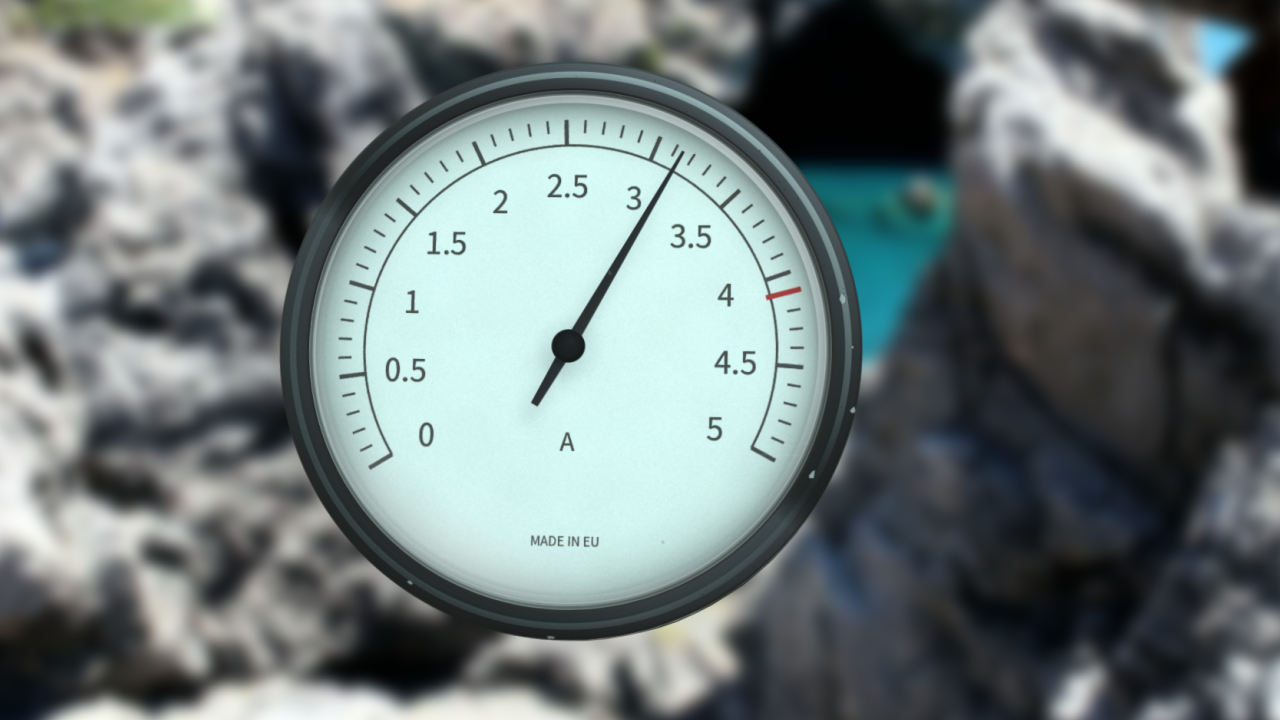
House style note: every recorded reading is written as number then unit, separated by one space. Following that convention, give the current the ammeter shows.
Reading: 3.15 A
